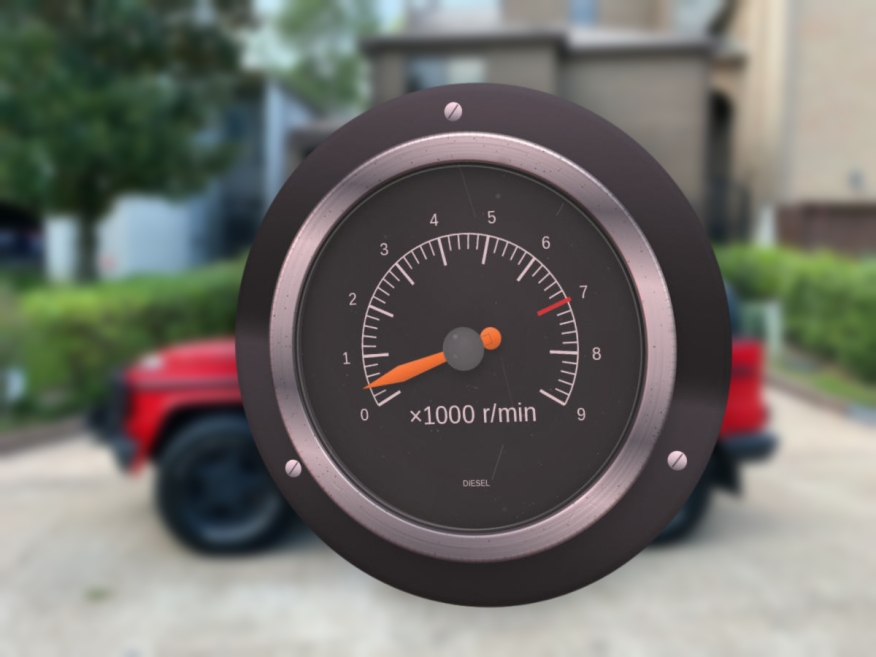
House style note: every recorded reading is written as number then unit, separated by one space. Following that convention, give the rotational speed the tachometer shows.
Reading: 400 rpm
